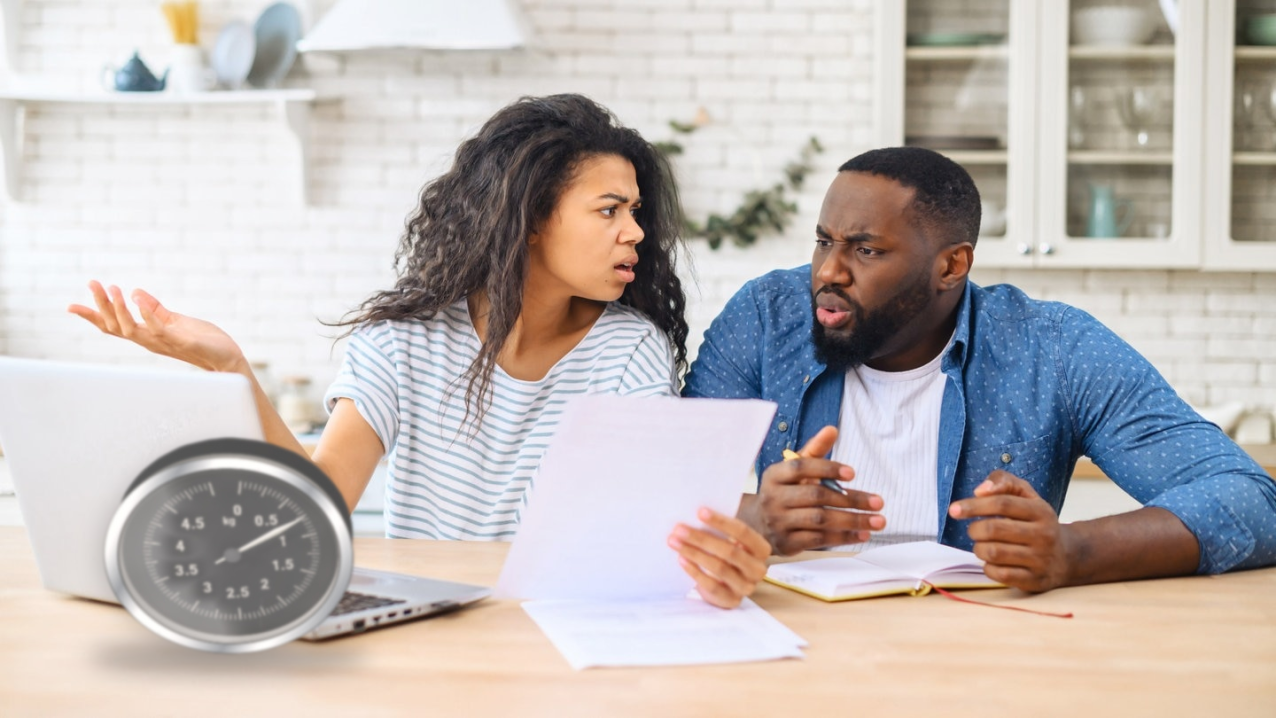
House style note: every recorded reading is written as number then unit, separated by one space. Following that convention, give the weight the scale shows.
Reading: 0.75 kg
